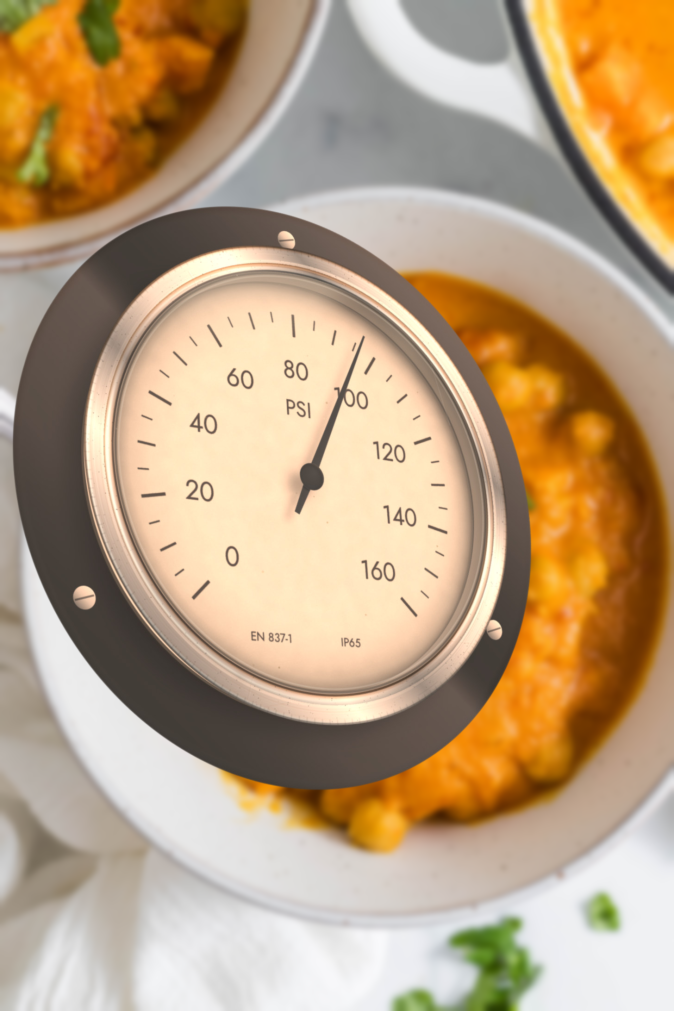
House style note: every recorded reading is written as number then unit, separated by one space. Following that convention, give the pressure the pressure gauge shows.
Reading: 95 psi
